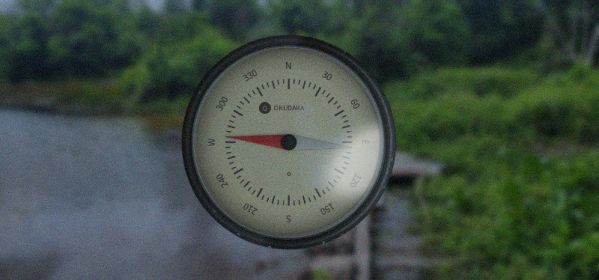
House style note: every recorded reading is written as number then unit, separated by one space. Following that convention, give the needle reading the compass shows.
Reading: 275 °
